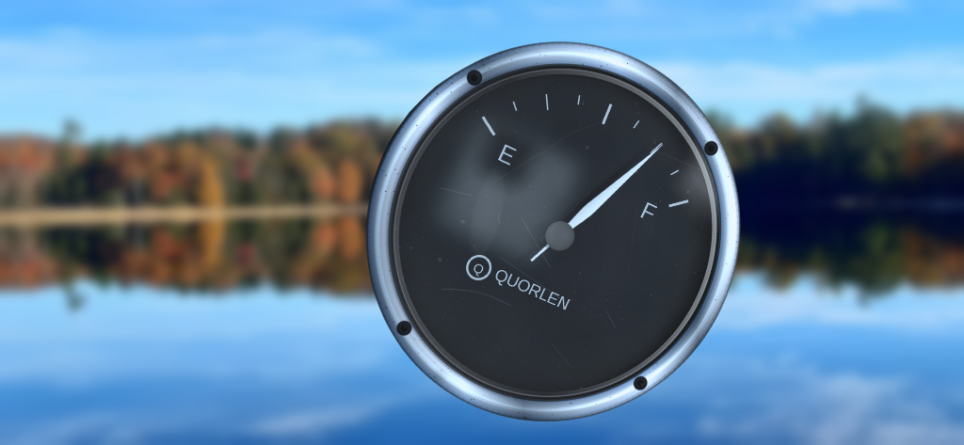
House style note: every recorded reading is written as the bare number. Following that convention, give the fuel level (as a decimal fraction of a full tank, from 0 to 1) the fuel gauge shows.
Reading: 0.75
